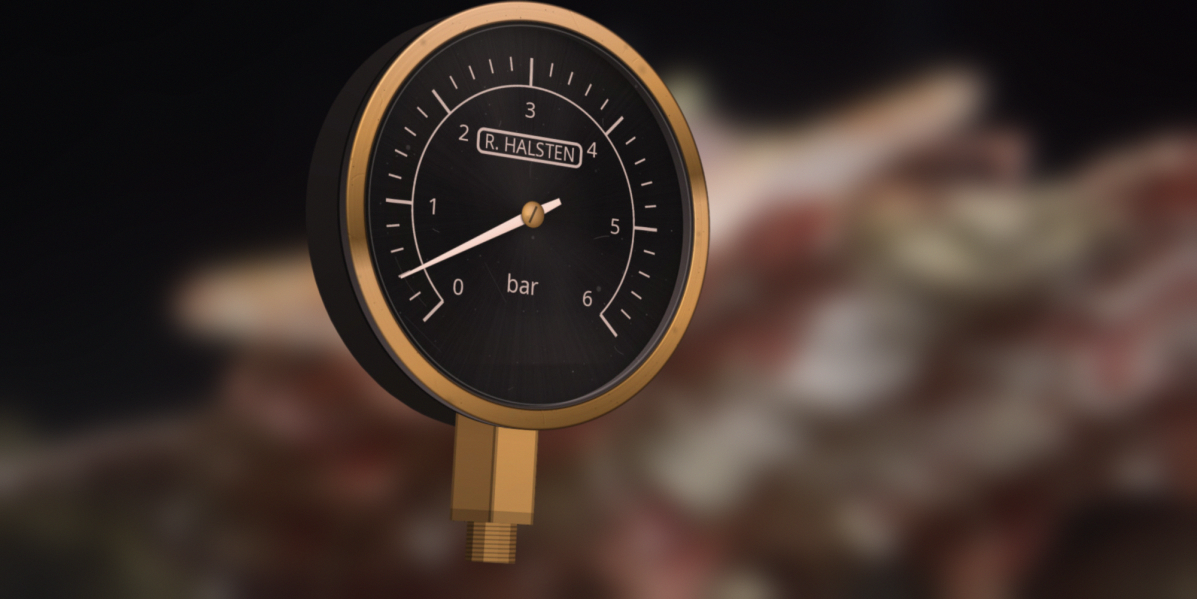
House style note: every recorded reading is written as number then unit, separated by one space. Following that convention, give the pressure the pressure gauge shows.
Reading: 0.4 bar
